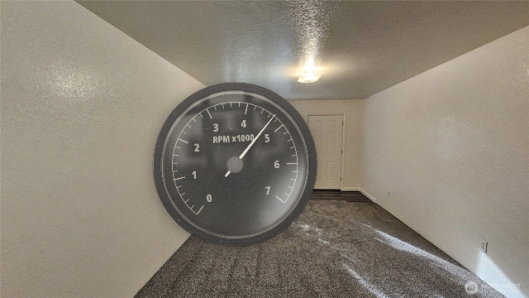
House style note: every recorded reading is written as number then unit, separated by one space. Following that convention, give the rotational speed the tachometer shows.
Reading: 4700 rpm
